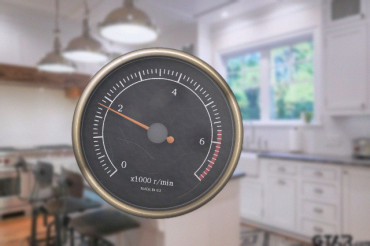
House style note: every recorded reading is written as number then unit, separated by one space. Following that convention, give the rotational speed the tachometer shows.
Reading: 1800 rpm
